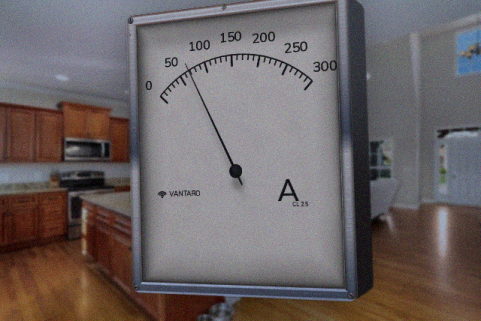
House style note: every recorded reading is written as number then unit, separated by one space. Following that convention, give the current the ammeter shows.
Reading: 70 A
